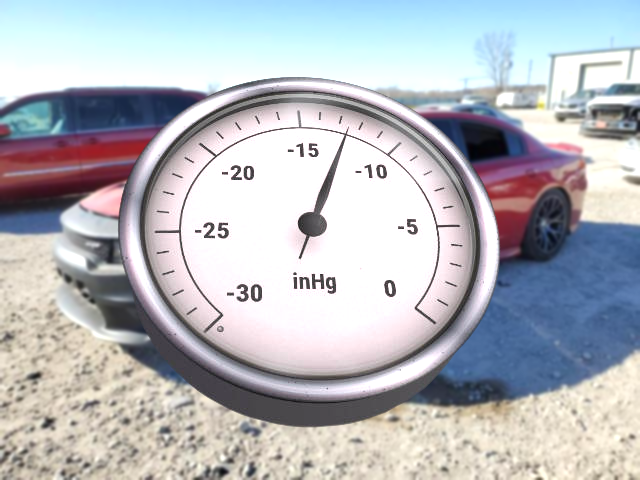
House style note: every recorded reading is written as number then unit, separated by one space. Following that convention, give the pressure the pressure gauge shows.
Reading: -12.5 inHg
